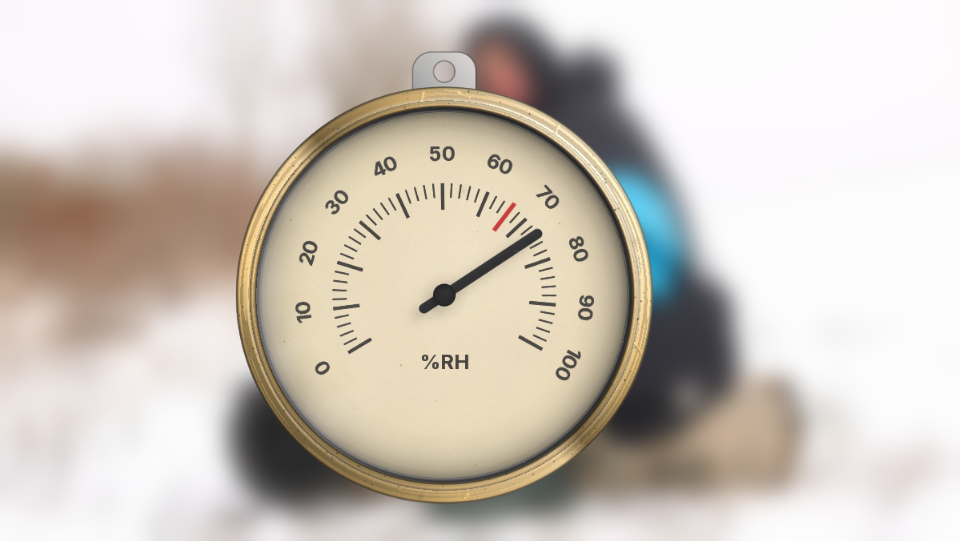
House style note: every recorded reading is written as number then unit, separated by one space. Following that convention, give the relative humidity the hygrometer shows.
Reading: 74 %
